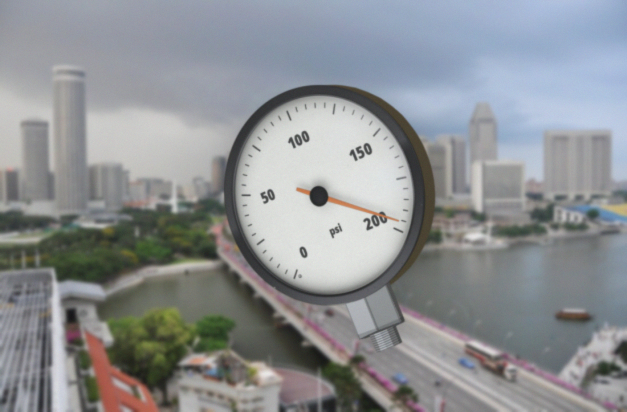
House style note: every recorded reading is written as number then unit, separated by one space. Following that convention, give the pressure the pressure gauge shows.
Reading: 195 psi
